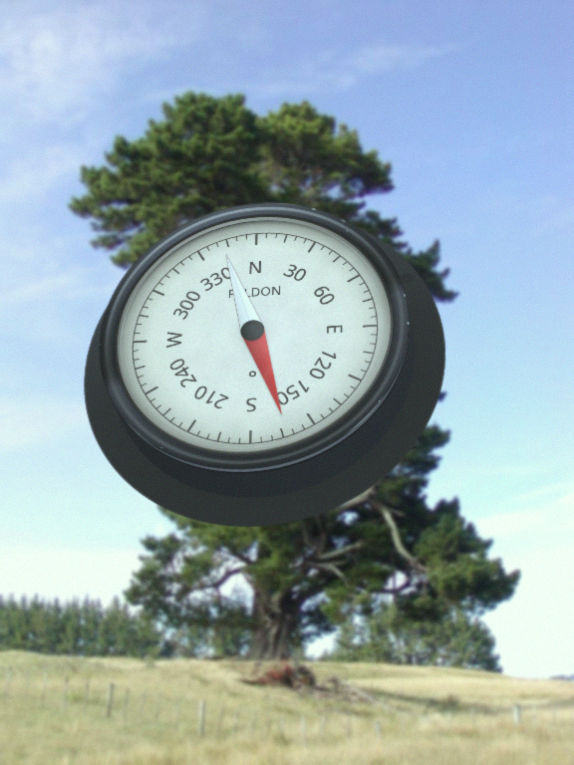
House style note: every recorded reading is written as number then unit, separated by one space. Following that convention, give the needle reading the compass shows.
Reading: 162.5 °
